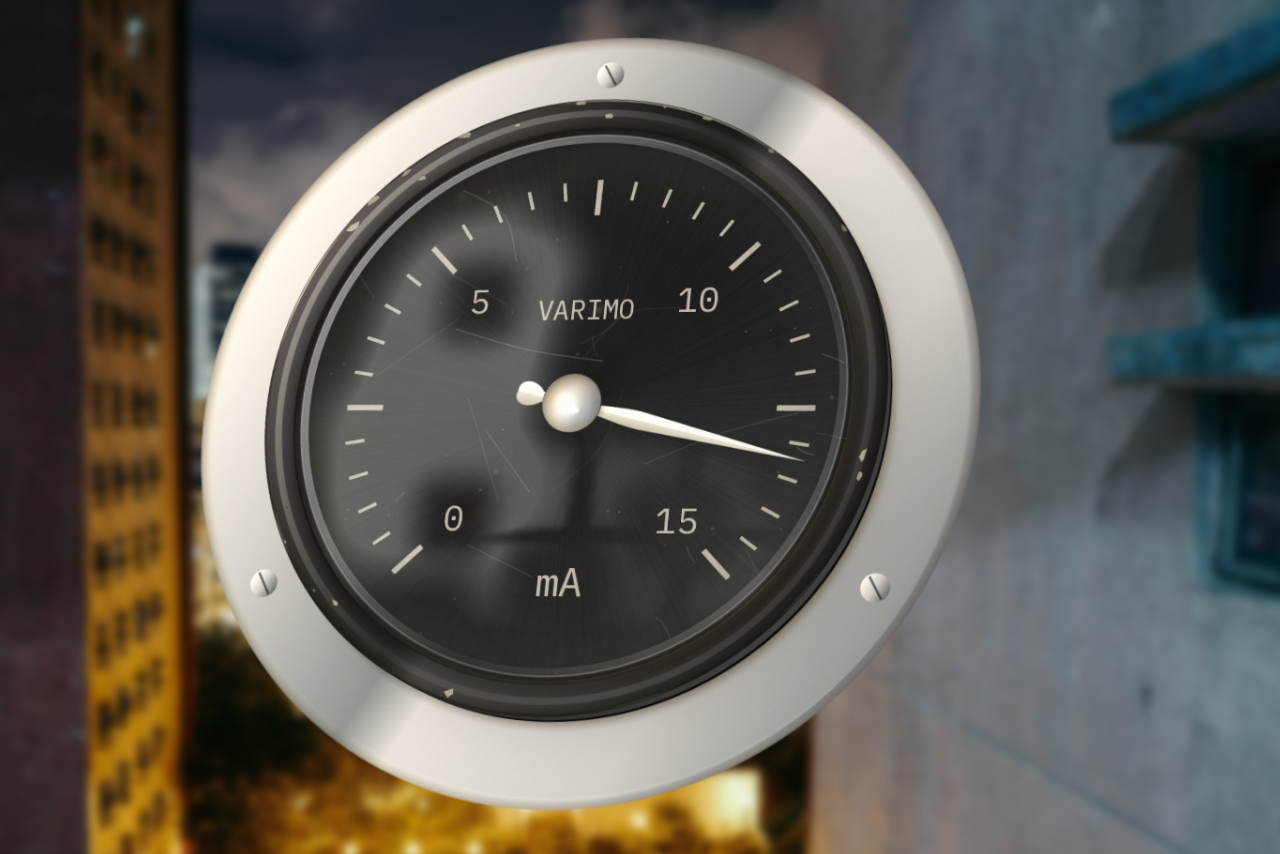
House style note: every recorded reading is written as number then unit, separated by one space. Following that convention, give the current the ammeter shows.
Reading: 13.25 mA
